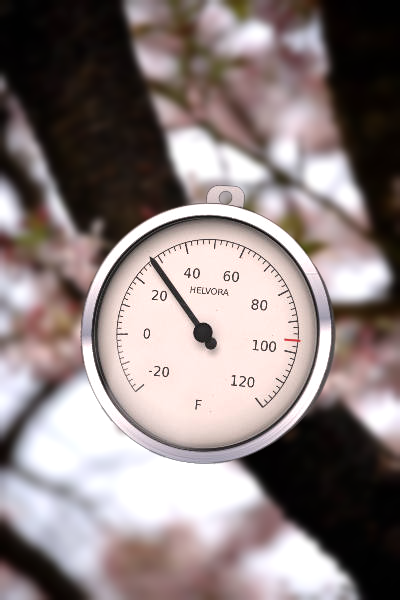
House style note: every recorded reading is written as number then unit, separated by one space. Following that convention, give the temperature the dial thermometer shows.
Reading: 28 °F
